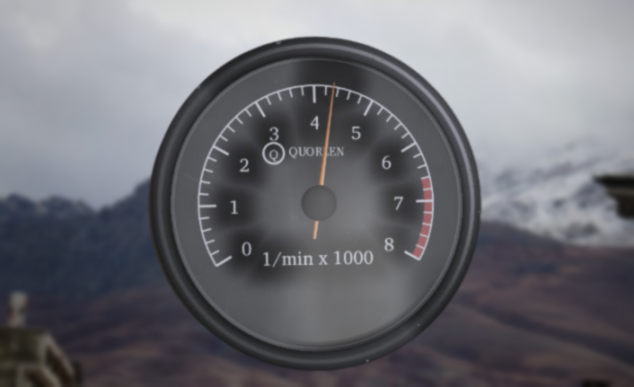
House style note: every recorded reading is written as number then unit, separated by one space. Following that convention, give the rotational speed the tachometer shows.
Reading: 4300 rpm
